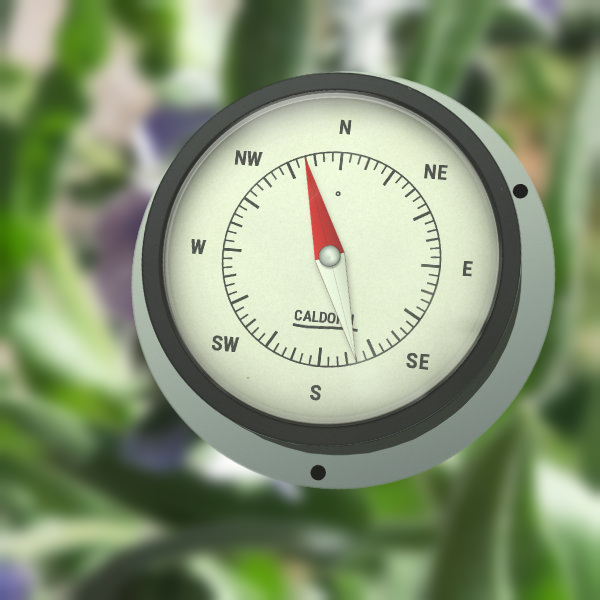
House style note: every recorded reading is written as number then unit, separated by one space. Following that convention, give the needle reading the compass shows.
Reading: 340 °
